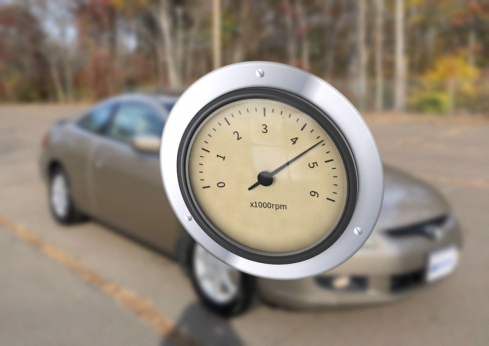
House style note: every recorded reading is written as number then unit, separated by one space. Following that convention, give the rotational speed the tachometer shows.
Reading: 4500 rpm
